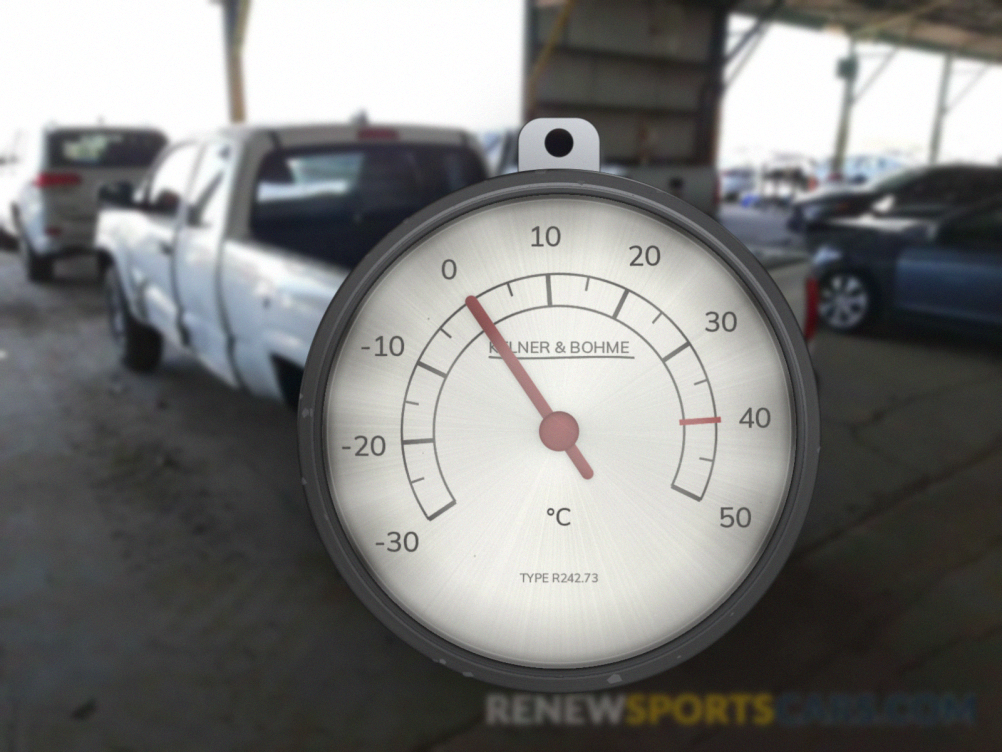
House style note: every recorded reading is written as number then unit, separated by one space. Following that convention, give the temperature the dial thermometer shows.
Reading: 0 °C
